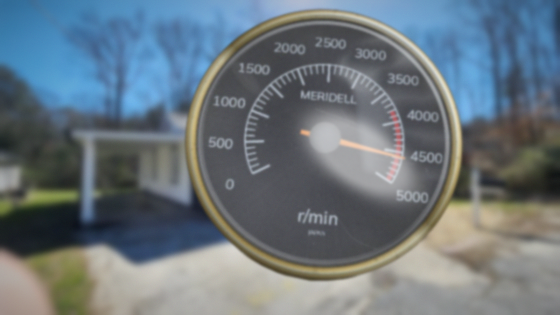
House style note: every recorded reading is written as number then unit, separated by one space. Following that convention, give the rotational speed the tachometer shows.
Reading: 4600 rpm
